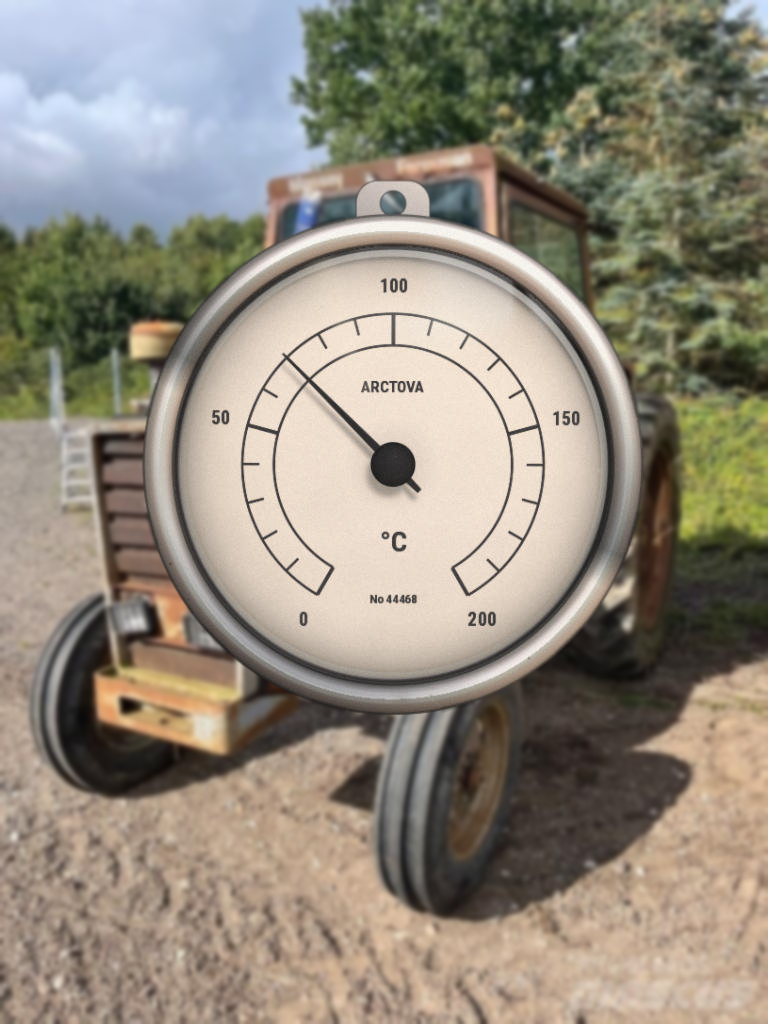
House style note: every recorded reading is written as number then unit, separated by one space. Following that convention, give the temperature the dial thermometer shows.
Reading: 70 °C
